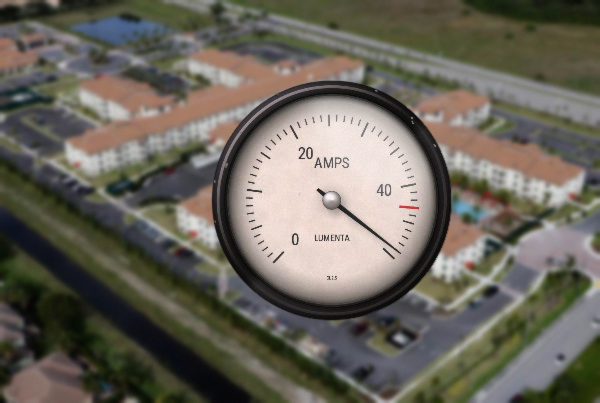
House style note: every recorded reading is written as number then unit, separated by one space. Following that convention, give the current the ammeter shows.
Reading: 49 A
